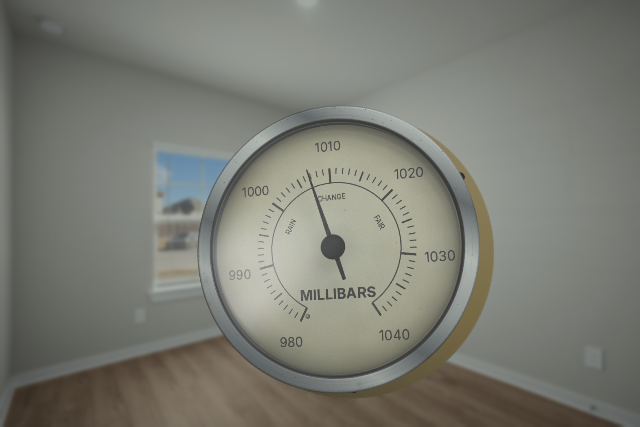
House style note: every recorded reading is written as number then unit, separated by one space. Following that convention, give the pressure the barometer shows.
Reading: 1007 mbar
